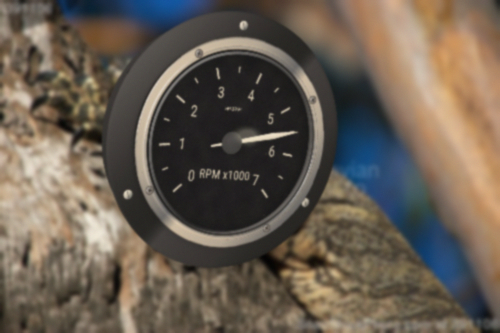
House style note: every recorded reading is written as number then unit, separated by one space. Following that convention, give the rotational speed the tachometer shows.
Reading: 5500 rpm
